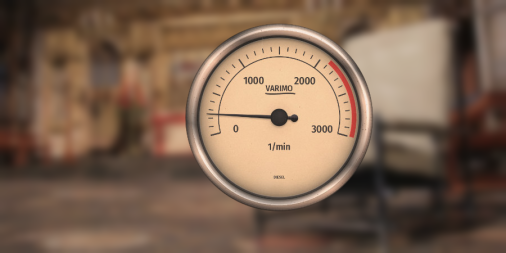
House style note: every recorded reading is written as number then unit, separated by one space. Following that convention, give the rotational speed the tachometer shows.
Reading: 250 rpm
